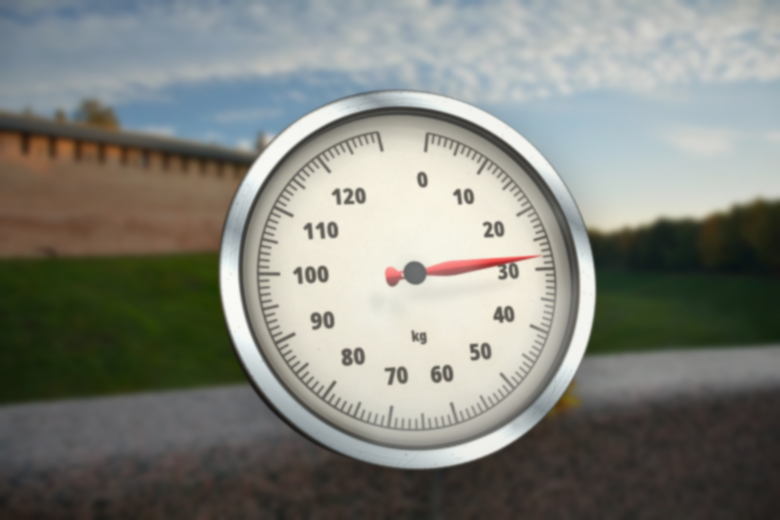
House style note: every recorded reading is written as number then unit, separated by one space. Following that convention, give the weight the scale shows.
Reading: 28 kg
